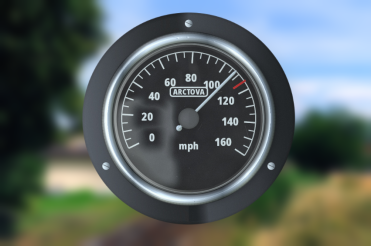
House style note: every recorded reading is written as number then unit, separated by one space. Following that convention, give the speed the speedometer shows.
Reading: 107.5 mph
